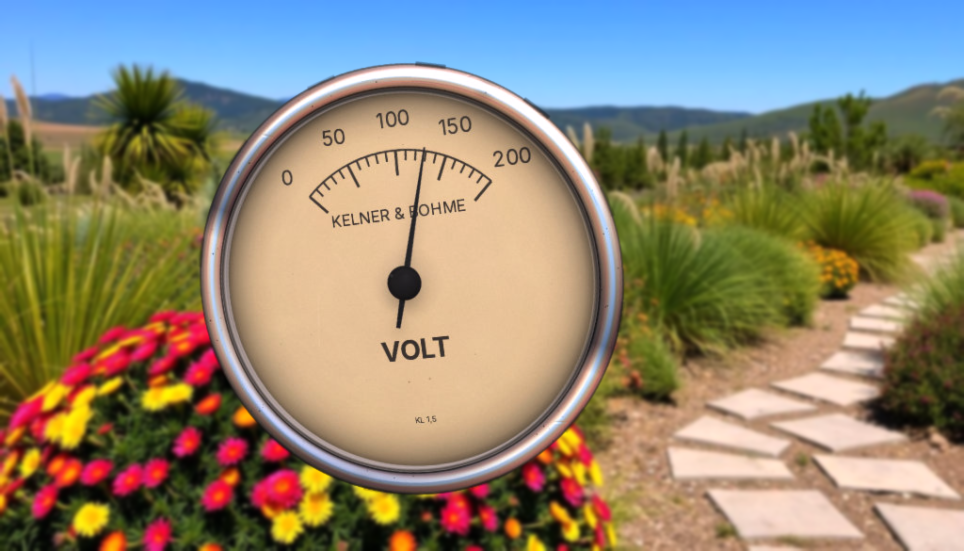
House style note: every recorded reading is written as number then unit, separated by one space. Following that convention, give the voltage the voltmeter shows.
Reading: 130 V
